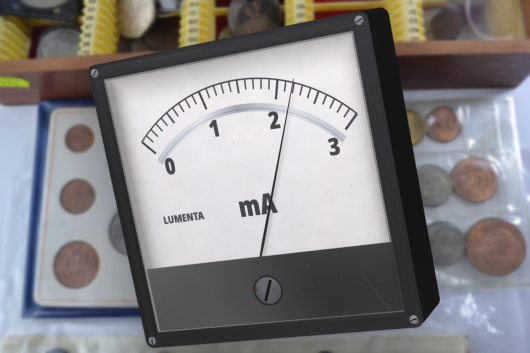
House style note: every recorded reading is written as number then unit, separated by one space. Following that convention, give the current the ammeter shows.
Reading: 2.2 mA
